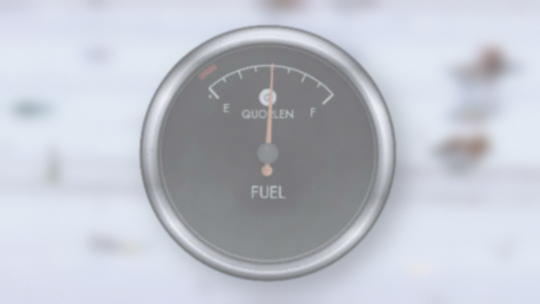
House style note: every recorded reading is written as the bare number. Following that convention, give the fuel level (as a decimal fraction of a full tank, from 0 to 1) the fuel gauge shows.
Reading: 0.5
